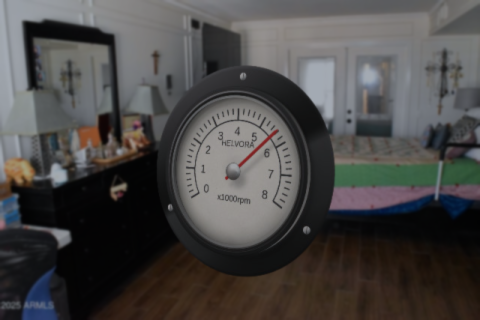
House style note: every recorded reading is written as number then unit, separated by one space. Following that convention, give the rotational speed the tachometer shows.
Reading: 5600 rpm
